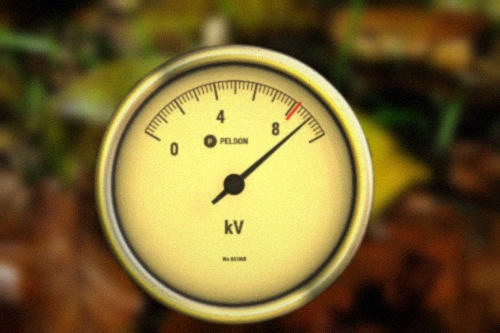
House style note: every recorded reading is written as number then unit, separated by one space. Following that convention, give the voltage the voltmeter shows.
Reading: 9 kV
